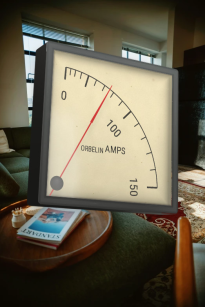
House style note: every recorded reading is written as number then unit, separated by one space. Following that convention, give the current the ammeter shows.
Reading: 75 A
